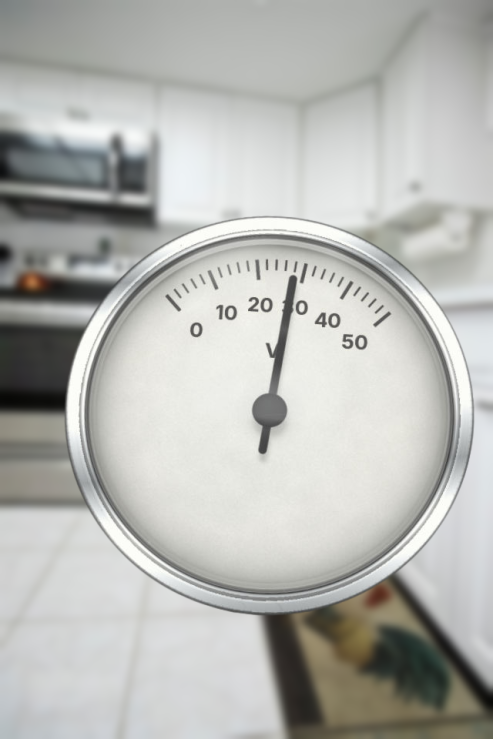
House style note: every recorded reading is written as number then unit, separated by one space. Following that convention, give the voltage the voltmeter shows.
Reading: 28 V
